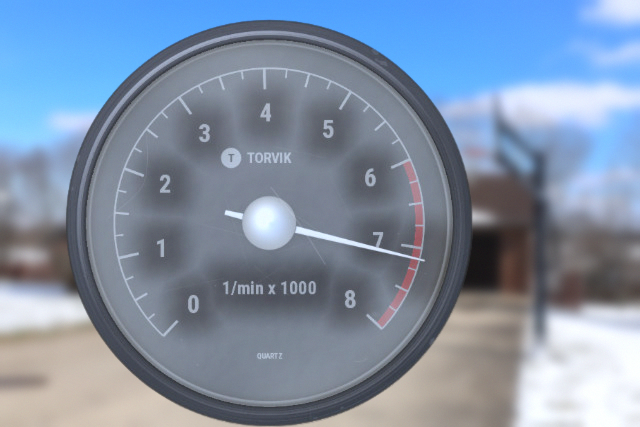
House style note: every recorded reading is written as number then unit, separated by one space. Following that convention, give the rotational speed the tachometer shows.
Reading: 7125 rpm
